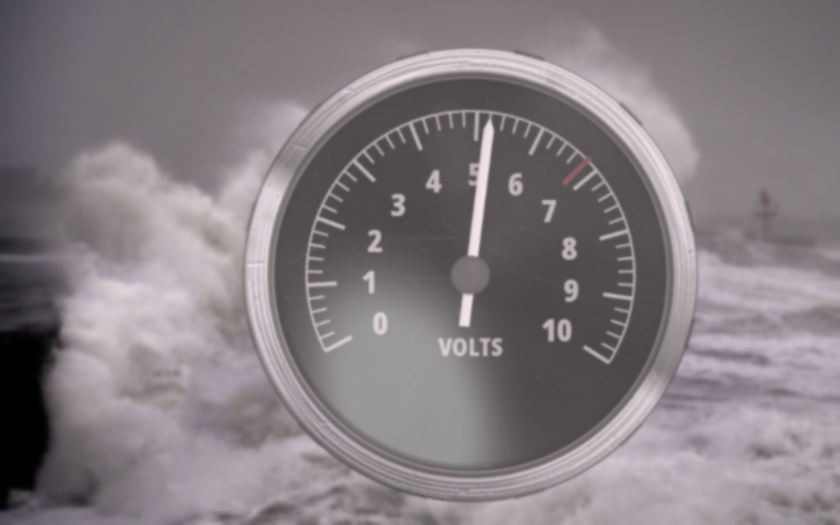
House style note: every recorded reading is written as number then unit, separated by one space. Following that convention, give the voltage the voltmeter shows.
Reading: 5.2 V
